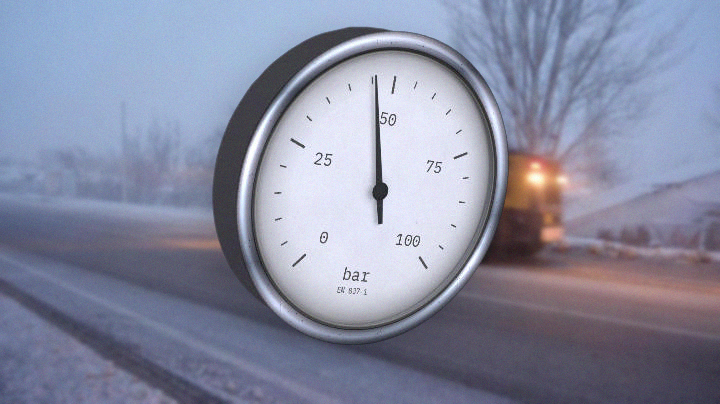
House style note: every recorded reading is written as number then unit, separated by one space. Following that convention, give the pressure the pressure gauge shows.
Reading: 45 bar
